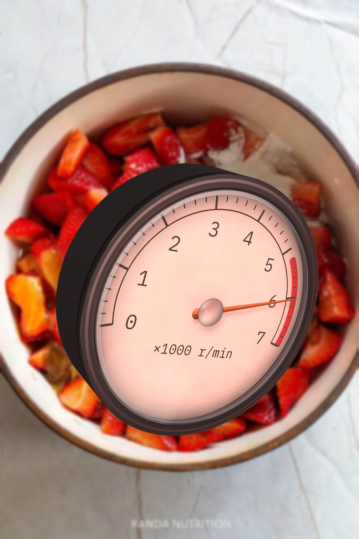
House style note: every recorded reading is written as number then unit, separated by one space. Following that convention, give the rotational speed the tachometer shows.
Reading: 6000 rpm
